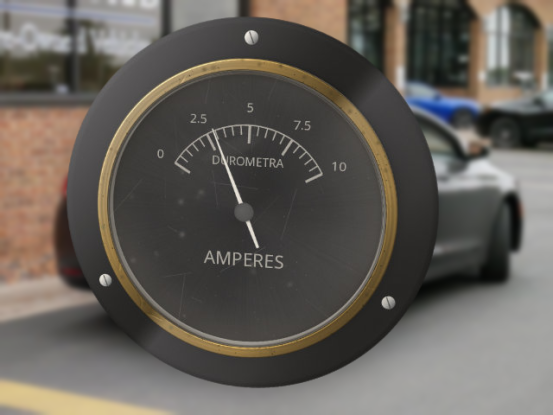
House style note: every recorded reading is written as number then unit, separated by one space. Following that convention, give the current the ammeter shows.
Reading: 3 A
